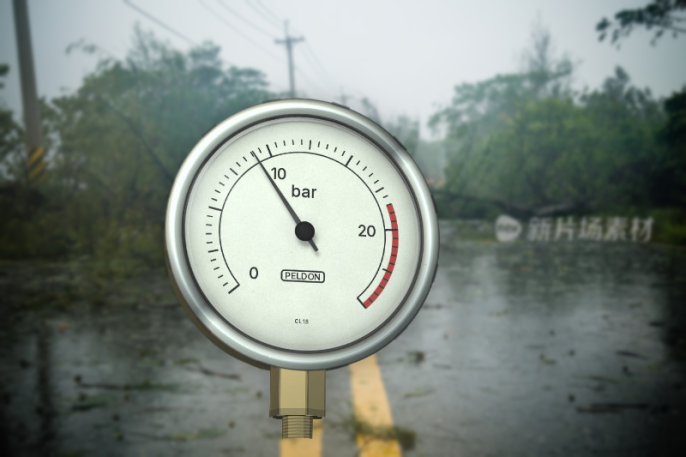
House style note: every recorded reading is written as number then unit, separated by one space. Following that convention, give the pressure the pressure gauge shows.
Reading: 9 bar
